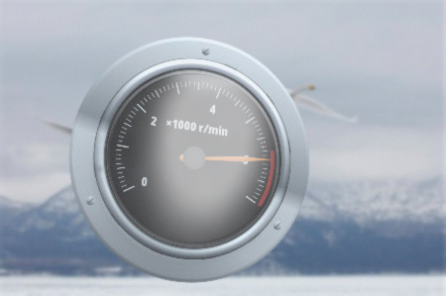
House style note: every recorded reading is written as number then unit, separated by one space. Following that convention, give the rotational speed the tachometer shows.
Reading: 6000 rpm
